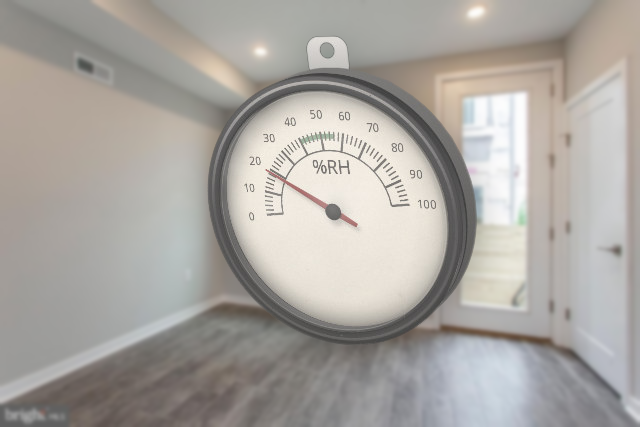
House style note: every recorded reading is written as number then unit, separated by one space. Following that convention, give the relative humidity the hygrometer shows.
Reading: 20 %
